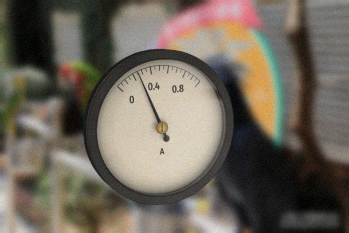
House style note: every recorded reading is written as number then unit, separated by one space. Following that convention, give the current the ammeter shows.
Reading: 0.25 A
